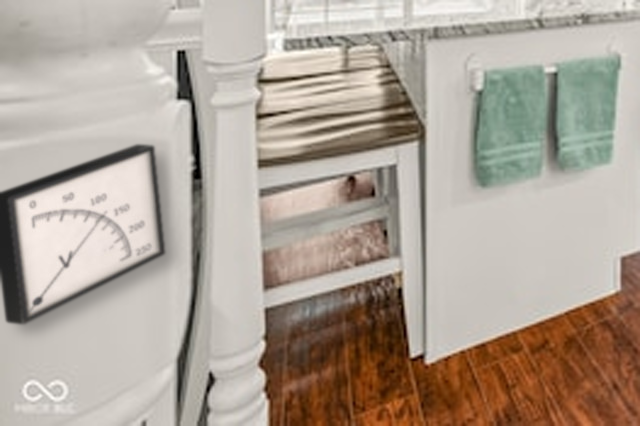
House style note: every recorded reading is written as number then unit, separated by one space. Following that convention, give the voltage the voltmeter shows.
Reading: 125 V
